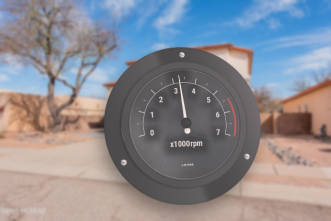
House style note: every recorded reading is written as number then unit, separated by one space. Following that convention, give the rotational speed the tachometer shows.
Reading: 3250 rpm
